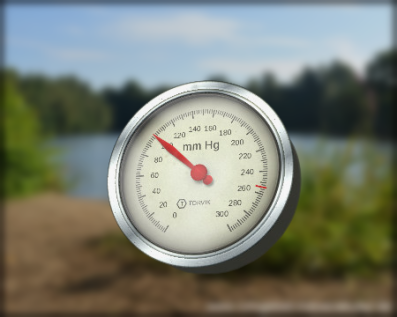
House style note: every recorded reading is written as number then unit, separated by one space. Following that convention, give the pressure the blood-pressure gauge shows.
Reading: 100 mmHg
